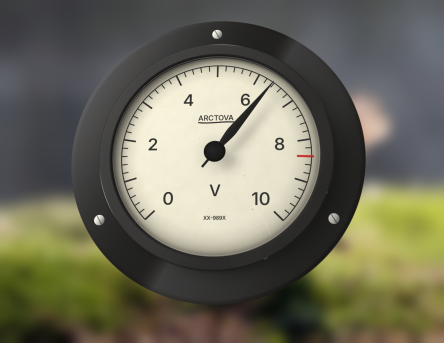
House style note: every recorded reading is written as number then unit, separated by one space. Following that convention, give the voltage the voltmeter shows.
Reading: 6.4 V
